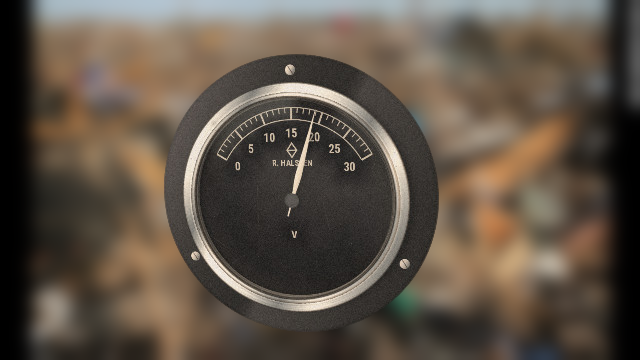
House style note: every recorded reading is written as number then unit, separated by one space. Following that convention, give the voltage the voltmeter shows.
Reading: 19 V
